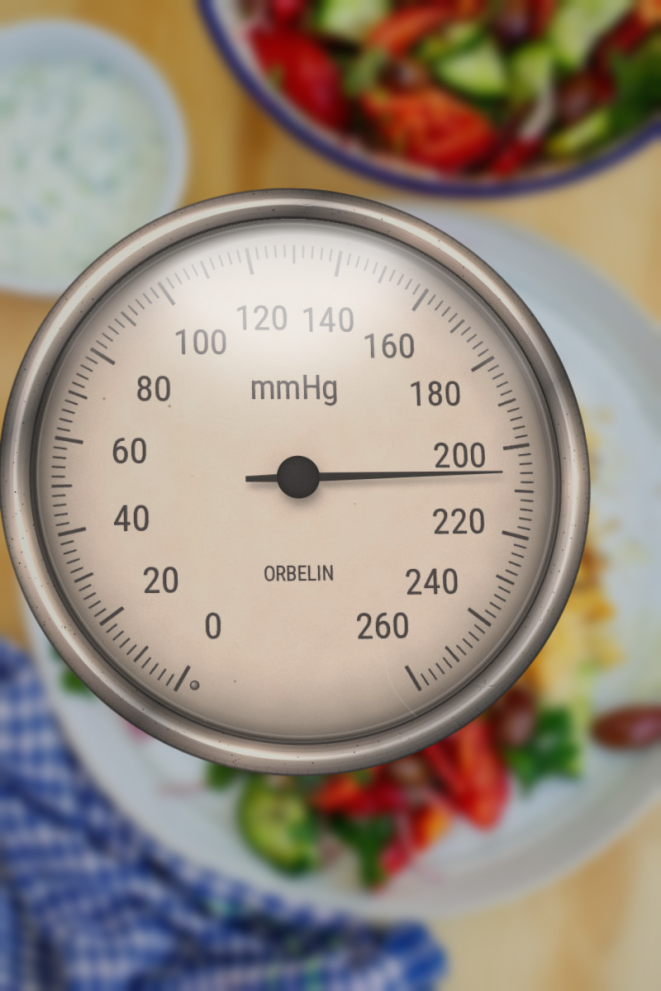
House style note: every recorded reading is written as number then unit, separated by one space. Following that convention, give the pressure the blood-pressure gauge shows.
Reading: 206 mmHg
